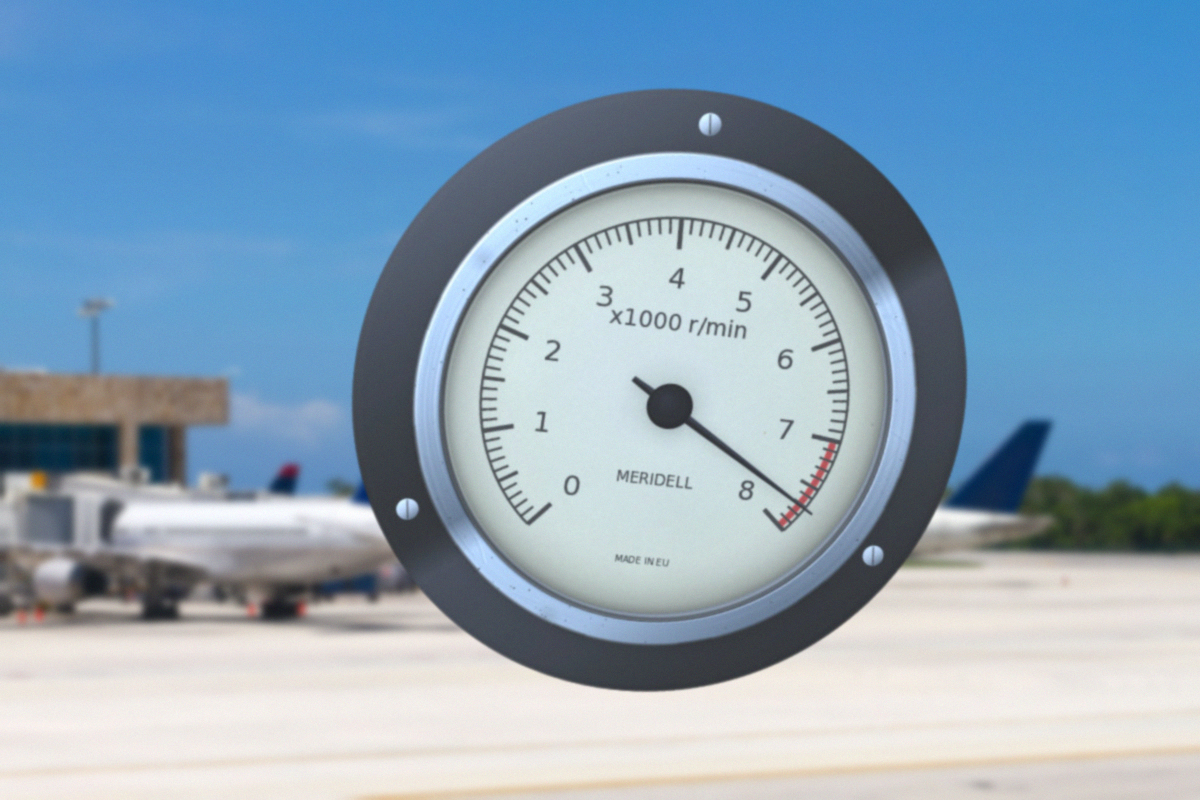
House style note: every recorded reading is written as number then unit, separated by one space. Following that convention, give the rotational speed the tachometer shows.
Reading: 7700 rpm
